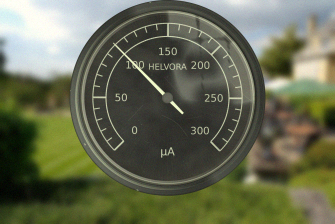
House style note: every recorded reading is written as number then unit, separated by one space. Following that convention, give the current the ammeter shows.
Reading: 100 µA
